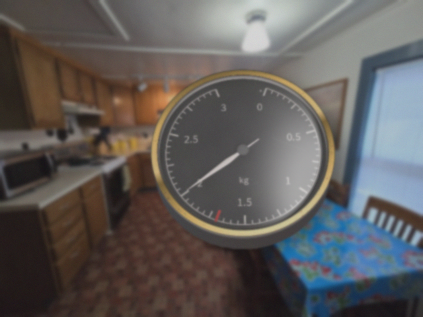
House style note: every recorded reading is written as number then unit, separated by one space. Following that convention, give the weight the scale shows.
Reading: 2 kg
